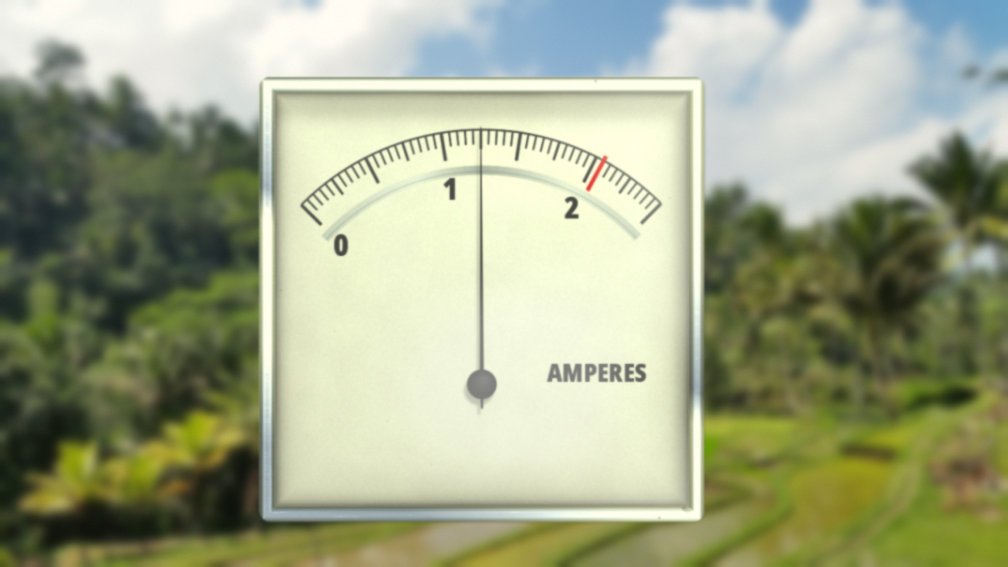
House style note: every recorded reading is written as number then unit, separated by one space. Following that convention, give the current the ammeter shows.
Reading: 1.25 A
